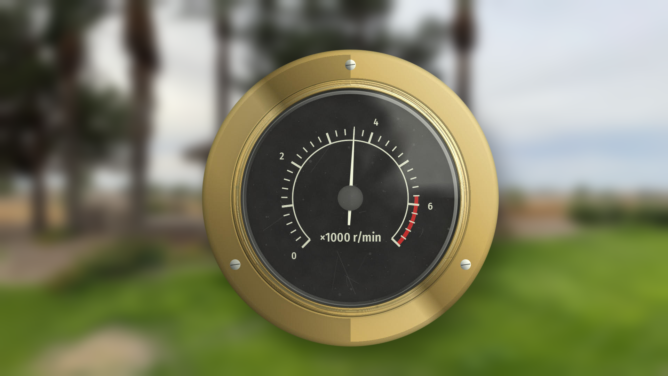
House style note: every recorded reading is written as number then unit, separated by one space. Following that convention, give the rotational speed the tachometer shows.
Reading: 3600 rpm
